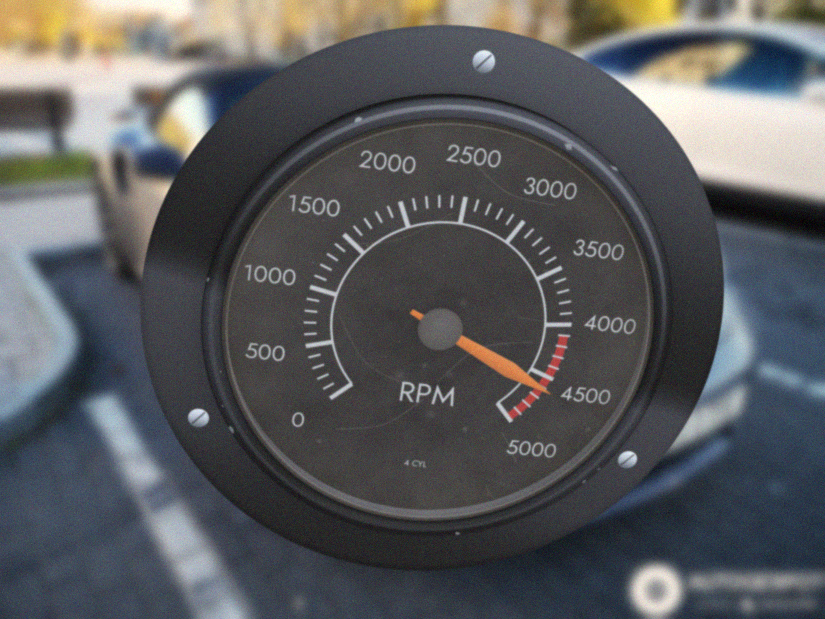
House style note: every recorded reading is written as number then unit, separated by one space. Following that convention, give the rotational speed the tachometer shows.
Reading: 4600 rpm
